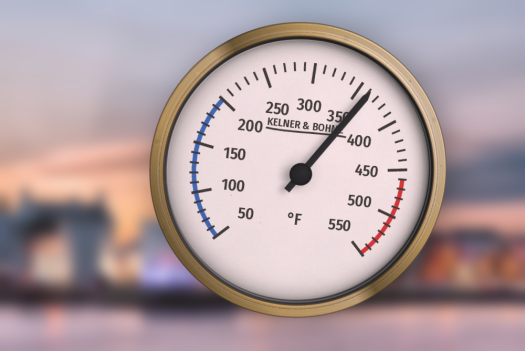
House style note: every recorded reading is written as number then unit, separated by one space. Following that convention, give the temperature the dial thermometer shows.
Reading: 360 °F
